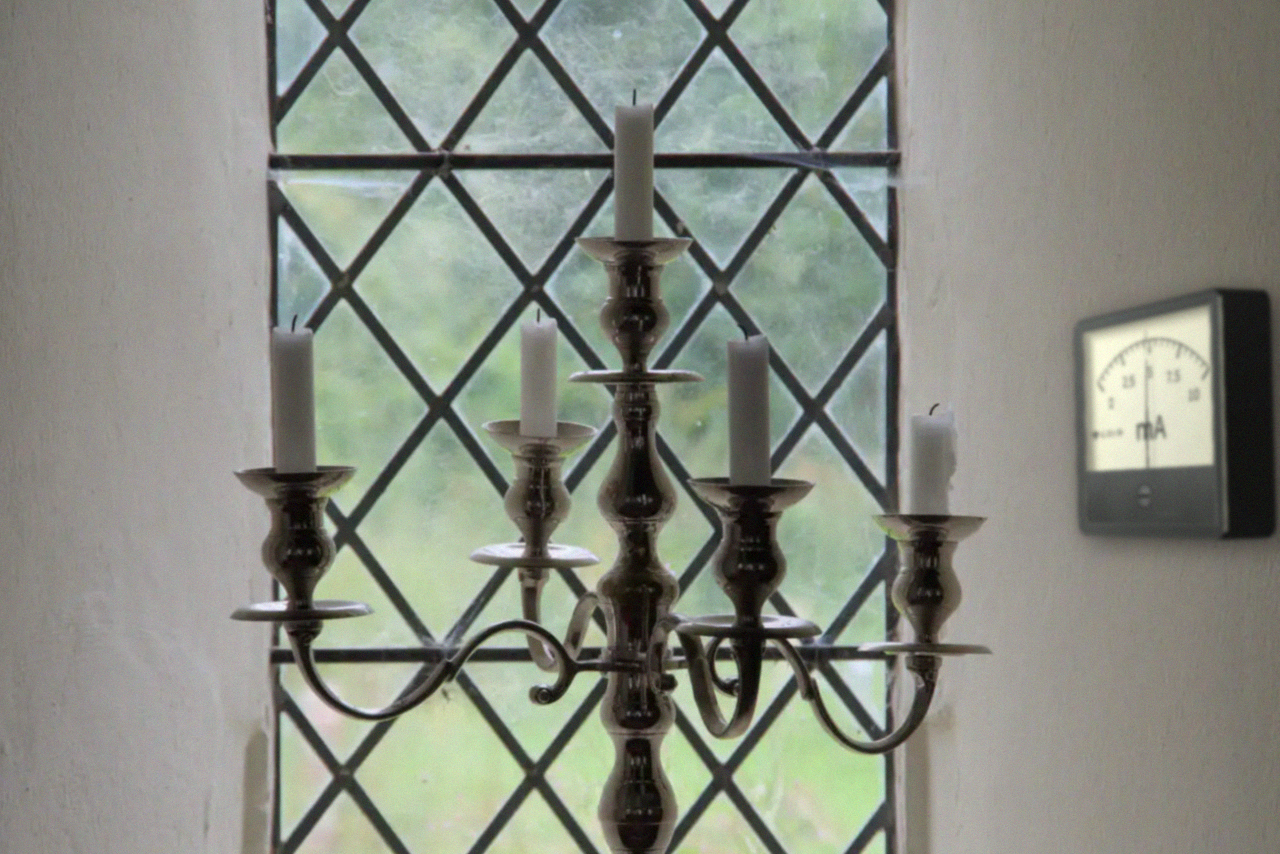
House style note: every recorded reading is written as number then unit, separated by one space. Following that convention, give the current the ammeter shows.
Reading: 5 mA
